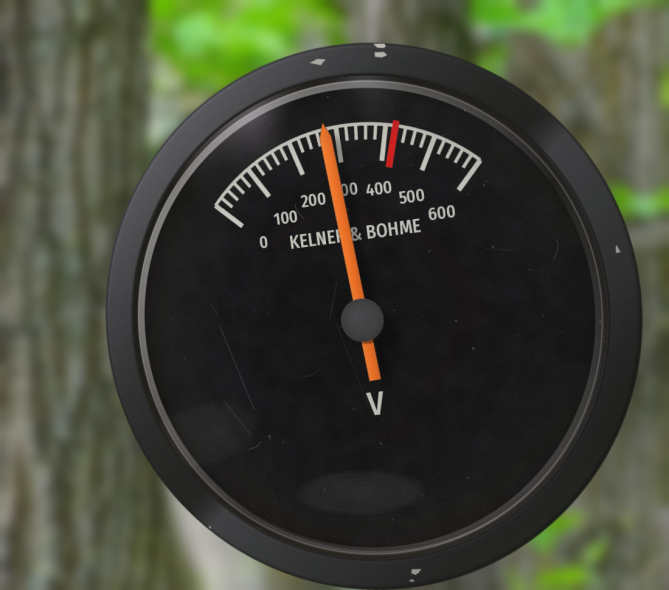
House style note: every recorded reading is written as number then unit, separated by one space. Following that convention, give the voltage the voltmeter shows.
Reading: 280 V
